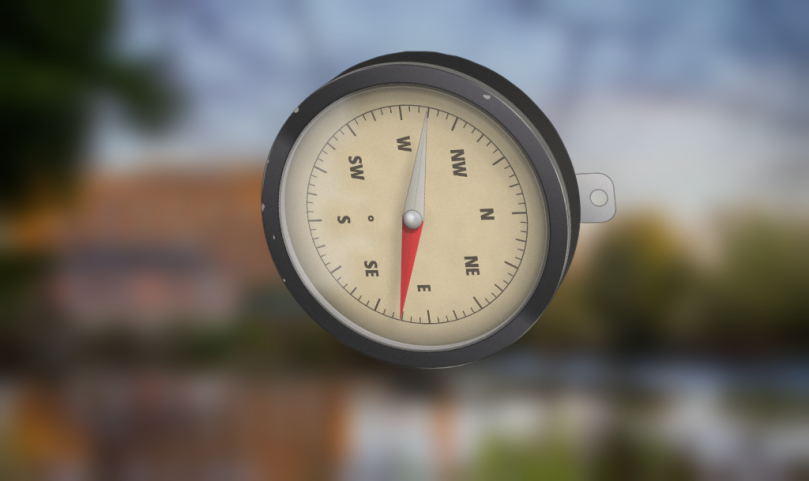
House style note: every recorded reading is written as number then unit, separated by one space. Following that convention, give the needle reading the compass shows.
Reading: 105 °
